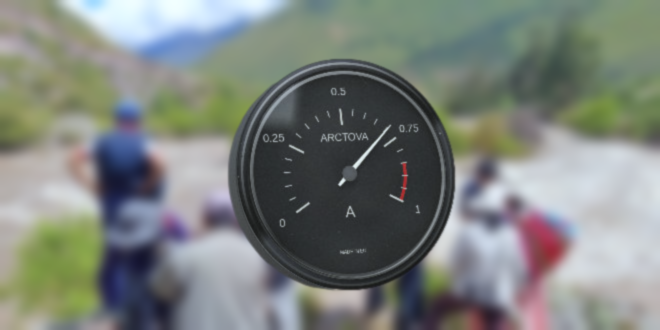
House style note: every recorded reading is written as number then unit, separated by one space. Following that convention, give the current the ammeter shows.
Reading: 0.7 A
